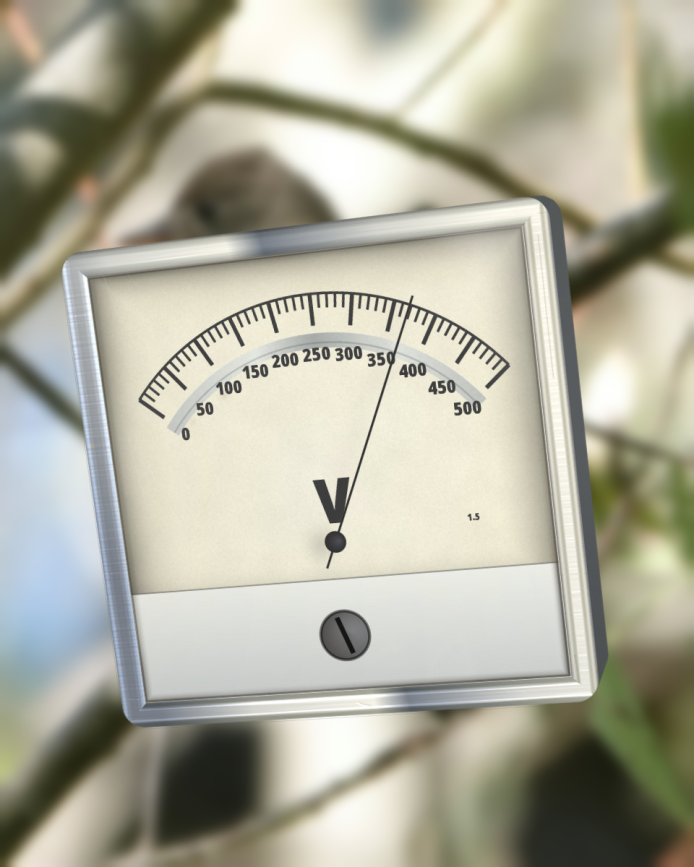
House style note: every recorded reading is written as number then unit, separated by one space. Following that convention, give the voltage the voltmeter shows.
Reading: 370 V
